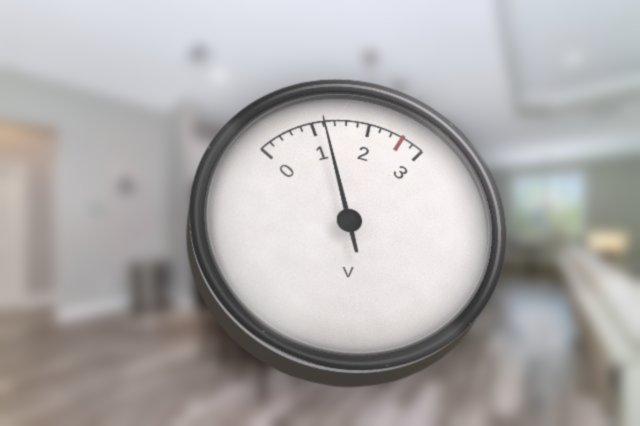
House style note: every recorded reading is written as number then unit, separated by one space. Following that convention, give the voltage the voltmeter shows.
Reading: 1.2 V
